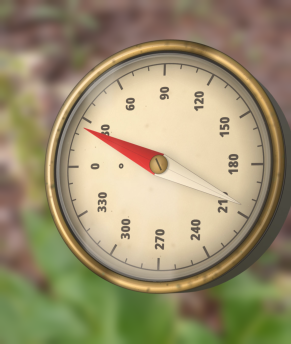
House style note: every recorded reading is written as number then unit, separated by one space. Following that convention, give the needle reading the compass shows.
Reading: 25 °
